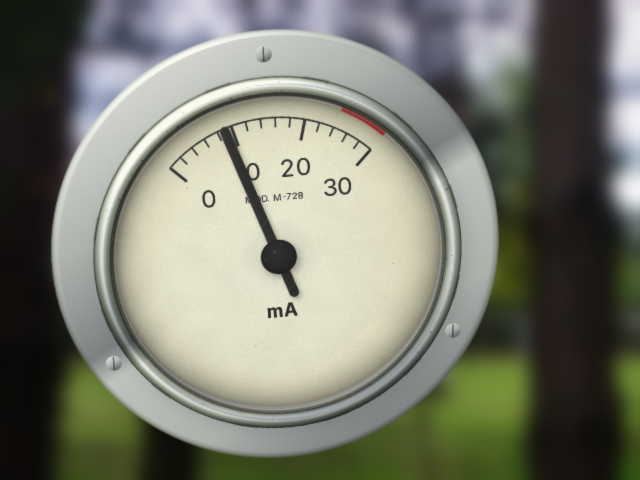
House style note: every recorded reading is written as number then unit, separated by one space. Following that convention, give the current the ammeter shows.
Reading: 9 mA
